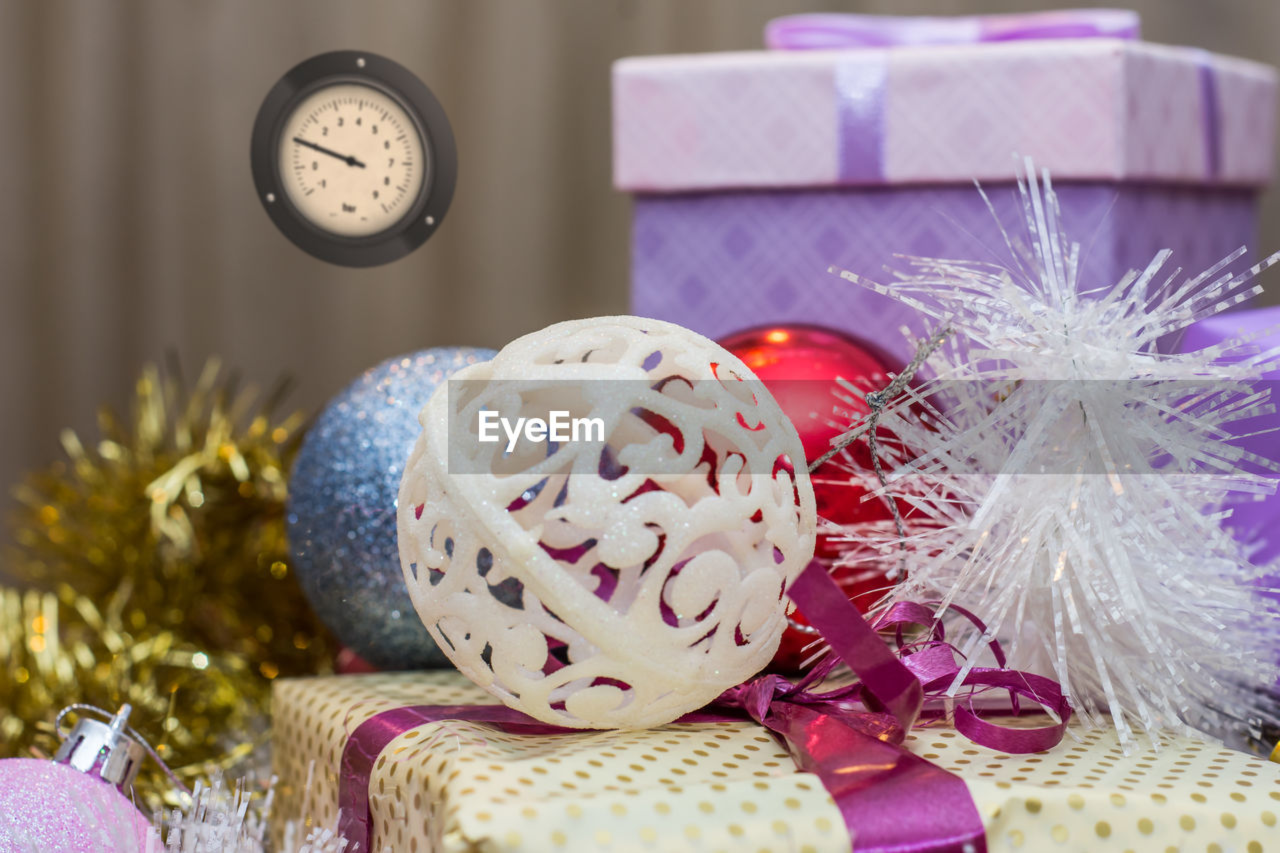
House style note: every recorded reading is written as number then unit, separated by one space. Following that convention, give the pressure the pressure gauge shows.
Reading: 1 bar
